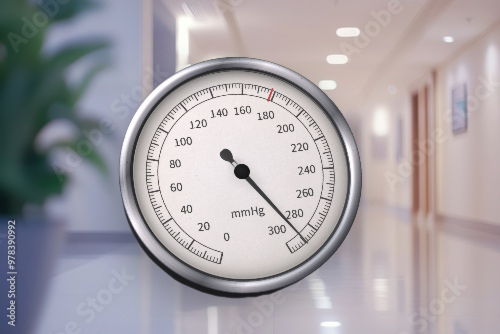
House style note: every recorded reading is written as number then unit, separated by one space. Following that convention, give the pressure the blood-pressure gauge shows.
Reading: 290 mmHg
